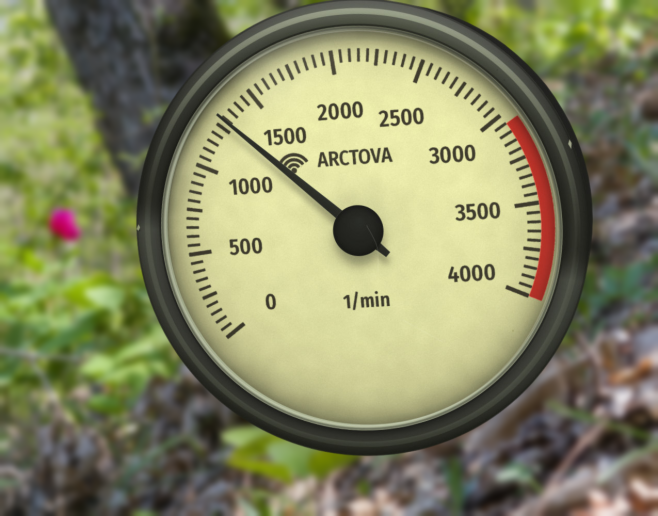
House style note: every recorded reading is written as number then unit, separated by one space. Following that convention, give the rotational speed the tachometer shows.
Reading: 1300 rpm
